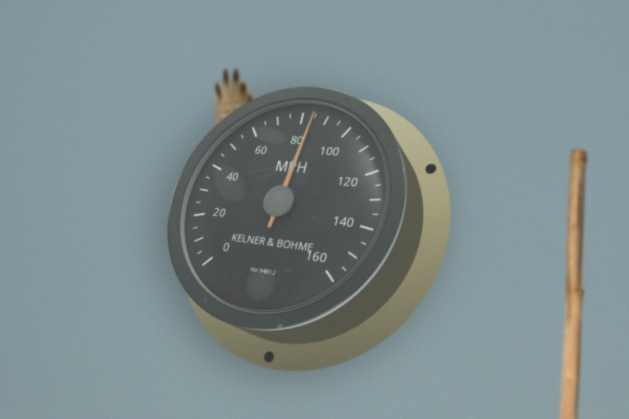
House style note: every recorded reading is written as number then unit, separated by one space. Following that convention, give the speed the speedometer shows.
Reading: 85 mph
